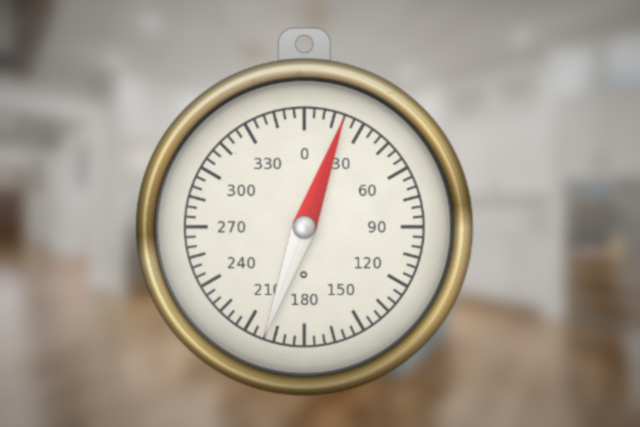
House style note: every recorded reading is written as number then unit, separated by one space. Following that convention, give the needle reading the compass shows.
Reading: 20 °
